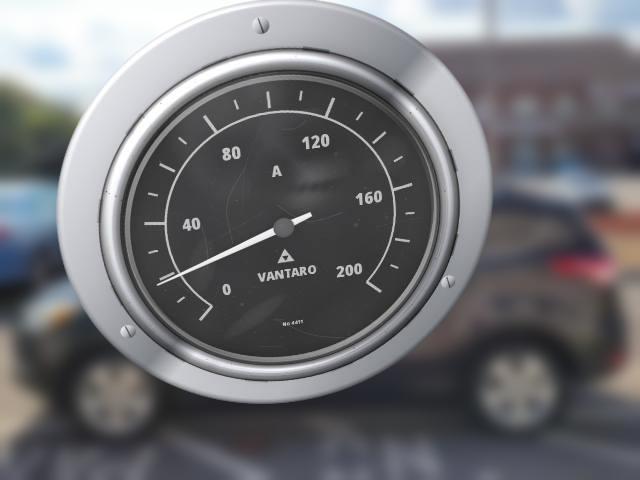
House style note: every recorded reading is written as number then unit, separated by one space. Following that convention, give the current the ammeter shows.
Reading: 20 A
